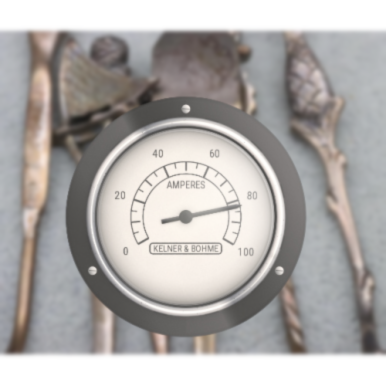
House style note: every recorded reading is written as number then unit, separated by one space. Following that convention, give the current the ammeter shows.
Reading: 82.5 A
